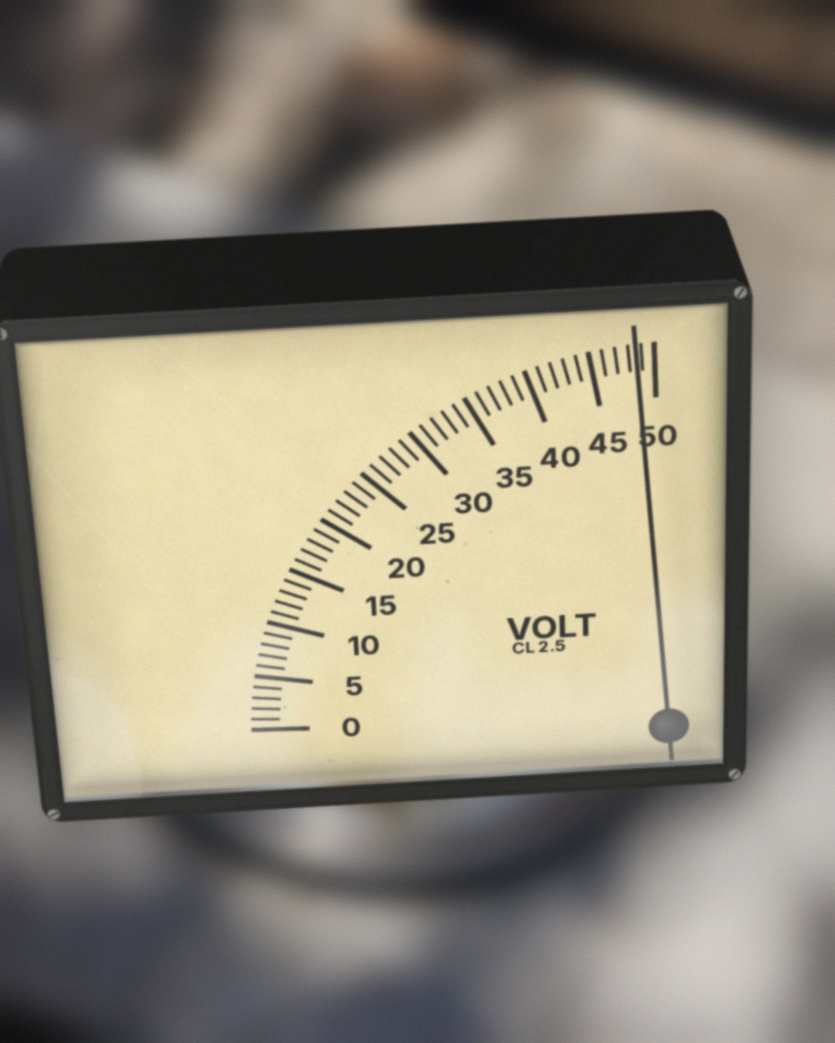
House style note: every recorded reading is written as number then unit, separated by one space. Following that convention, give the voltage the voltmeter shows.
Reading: 48.5 V
